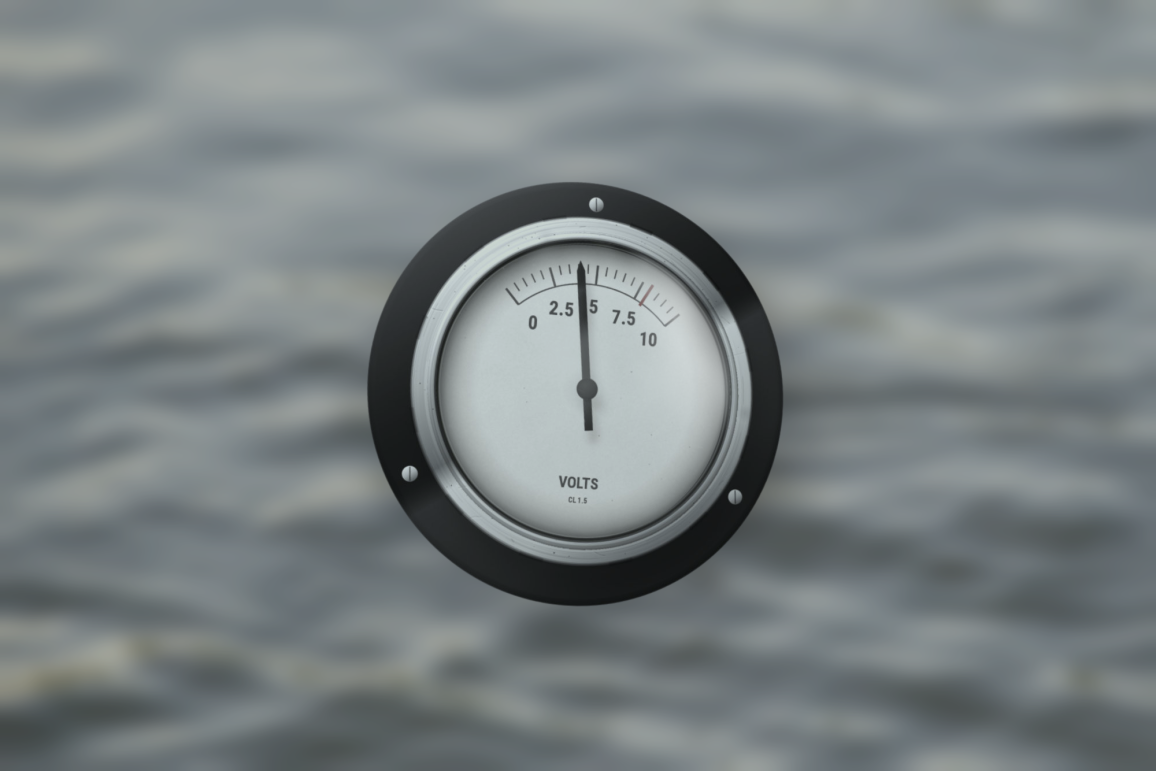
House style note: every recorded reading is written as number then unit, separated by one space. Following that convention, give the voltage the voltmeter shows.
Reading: 4 V
